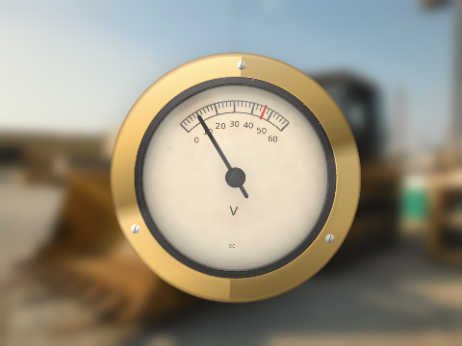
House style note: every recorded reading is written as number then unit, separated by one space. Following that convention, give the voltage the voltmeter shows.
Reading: 10 V
